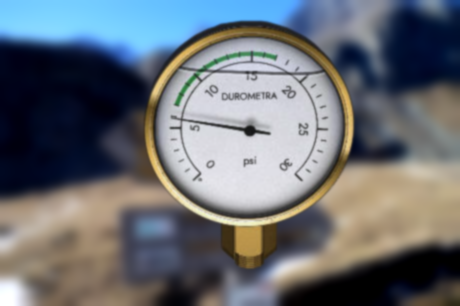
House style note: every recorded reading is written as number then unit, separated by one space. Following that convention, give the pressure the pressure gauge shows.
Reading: 6 psi
